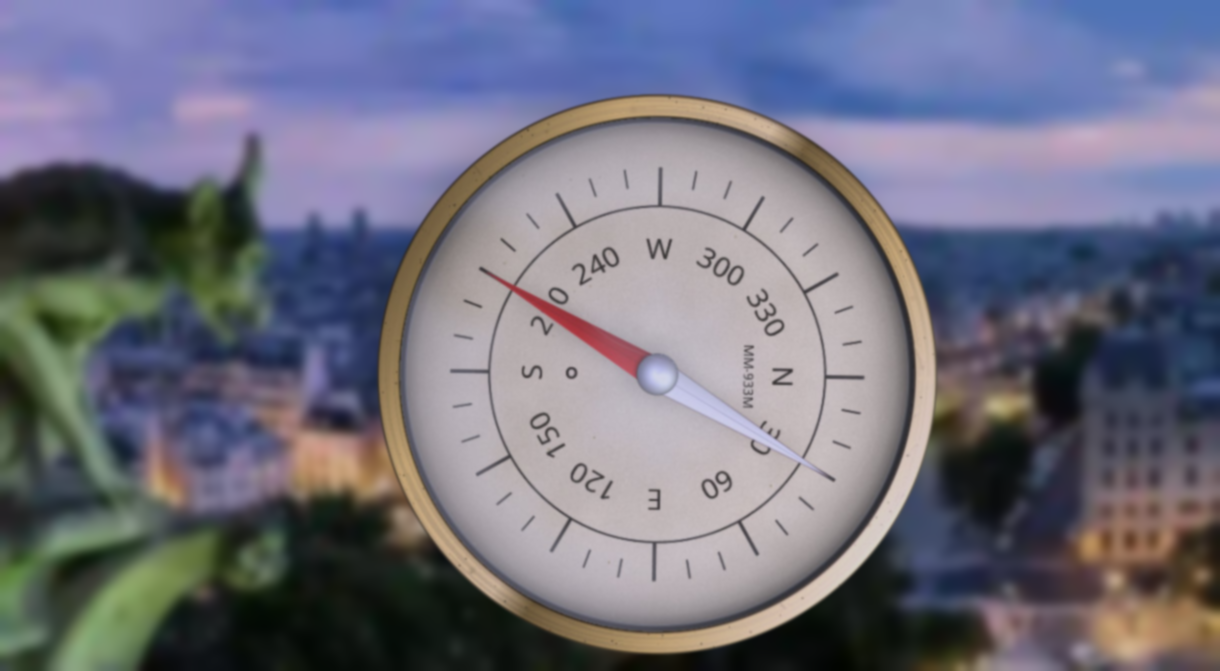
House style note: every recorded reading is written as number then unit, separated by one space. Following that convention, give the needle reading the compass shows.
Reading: 210 °
